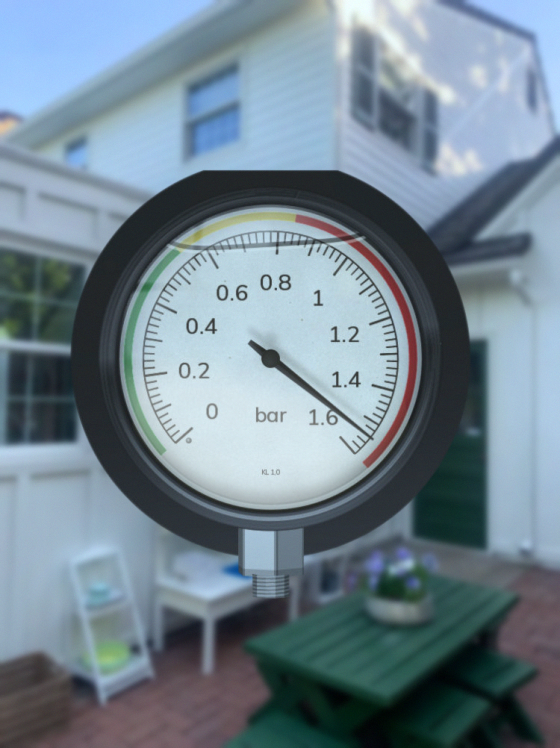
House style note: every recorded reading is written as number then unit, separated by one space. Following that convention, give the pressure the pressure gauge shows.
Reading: 1.54 bar
